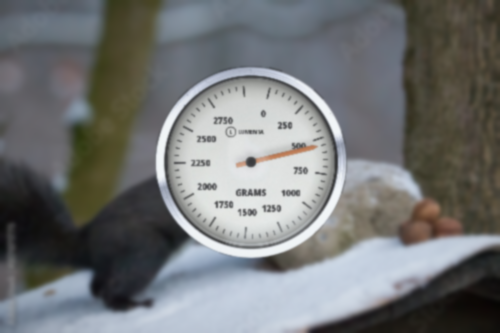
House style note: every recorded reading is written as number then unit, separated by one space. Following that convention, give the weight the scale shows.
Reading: 550 g
